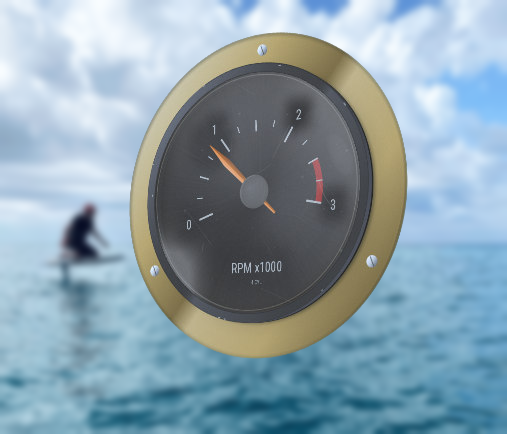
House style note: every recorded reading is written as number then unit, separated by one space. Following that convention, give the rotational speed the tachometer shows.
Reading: 875 rpm
